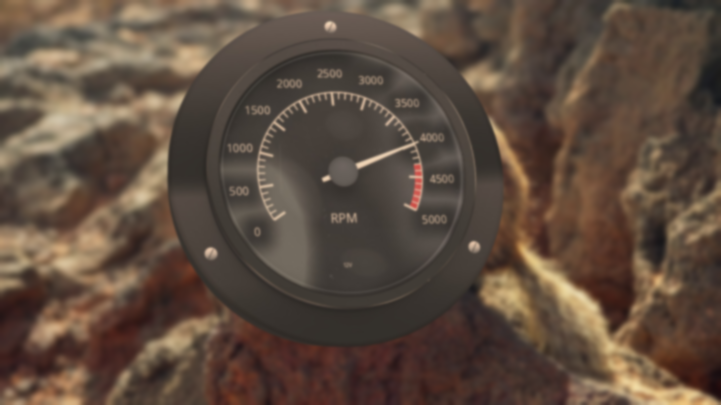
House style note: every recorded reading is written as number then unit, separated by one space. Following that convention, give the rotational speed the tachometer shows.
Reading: 4000 rpm
